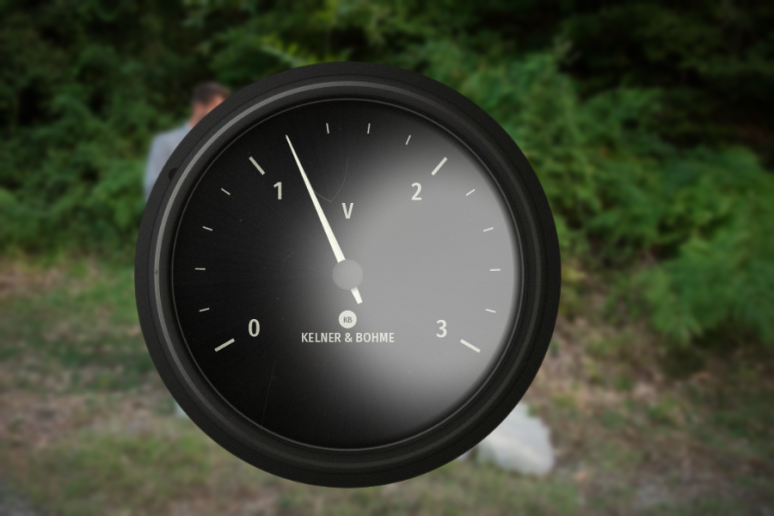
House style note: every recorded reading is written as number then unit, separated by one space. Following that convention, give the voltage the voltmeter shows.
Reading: 1.2 V
